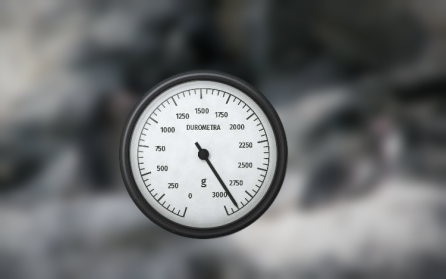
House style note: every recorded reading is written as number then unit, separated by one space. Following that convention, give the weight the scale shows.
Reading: 2900 g
